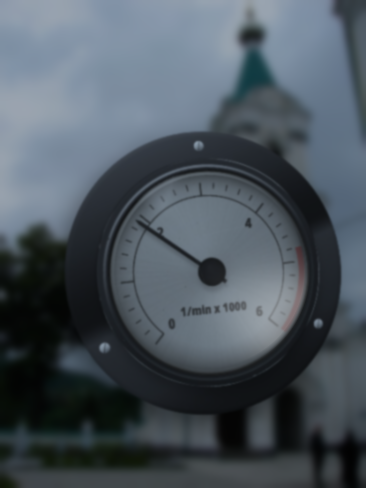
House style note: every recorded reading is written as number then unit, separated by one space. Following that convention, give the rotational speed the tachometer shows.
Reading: 1900 rpm
